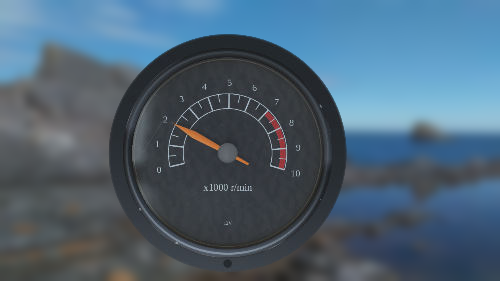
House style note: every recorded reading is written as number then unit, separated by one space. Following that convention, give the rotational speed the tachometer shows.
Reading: 2000 rpm
